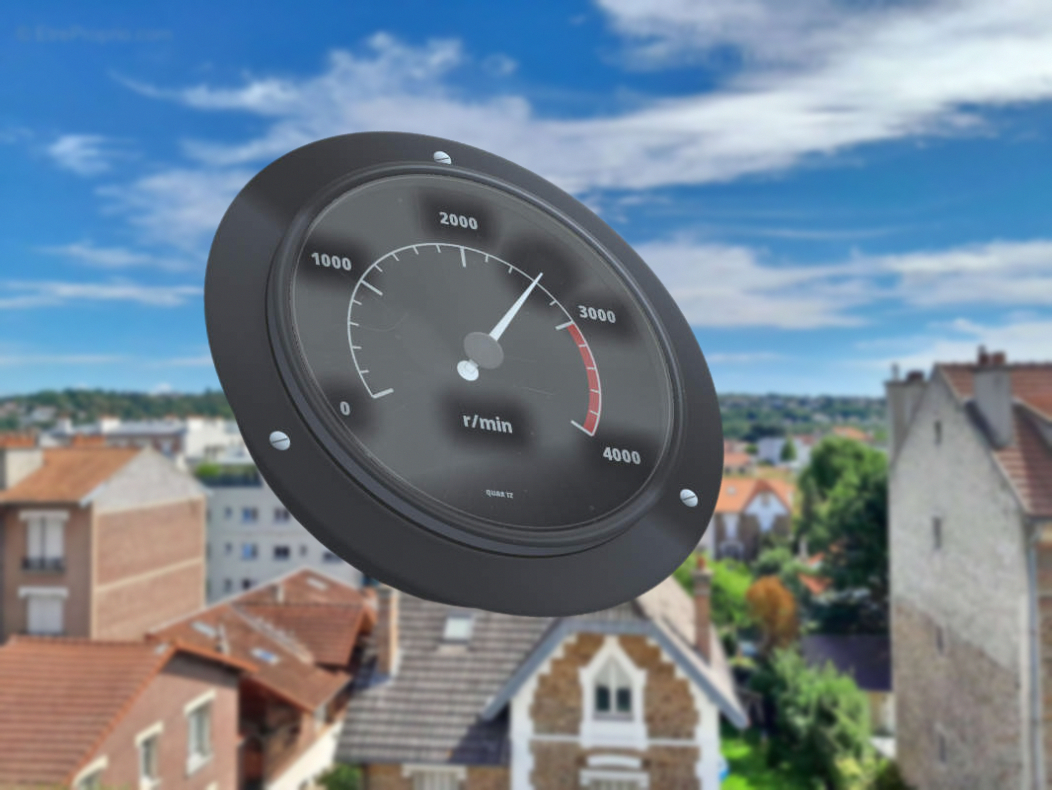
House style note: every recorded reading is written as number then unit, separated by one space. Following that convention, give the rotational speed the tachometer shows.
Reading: 2600 rpm
